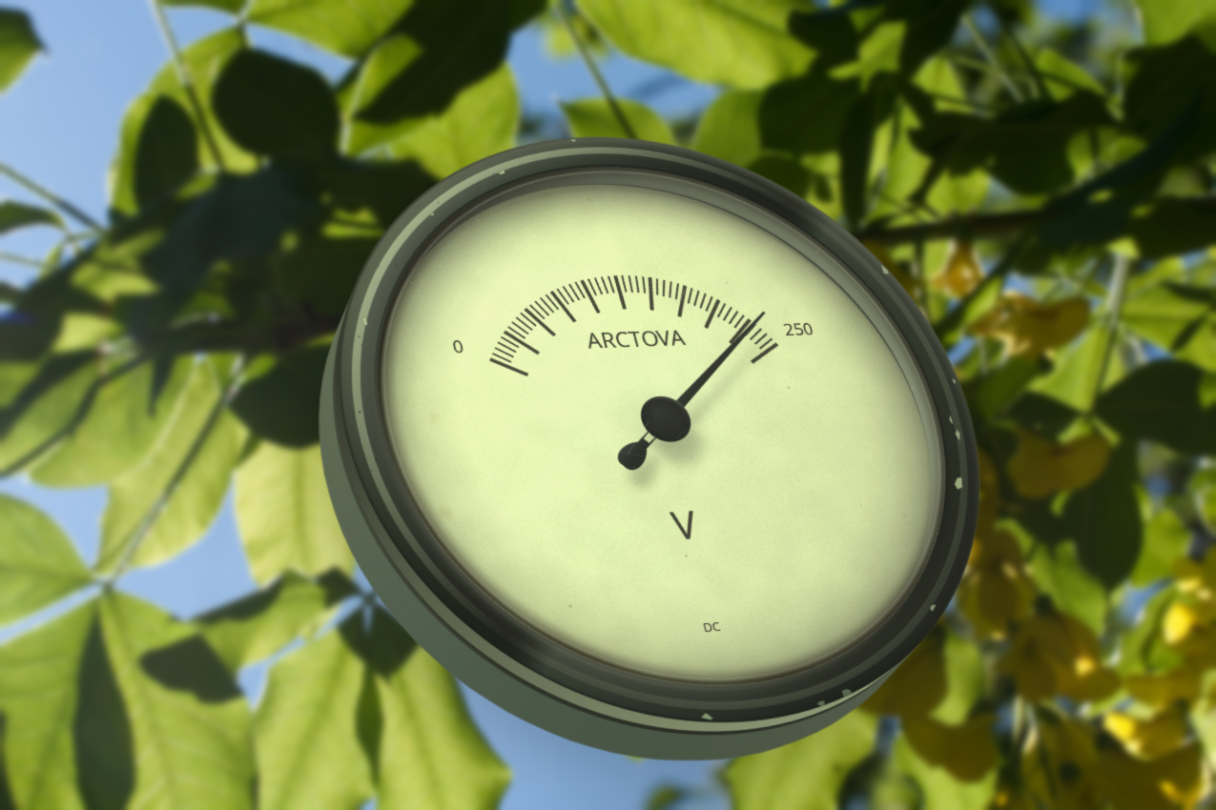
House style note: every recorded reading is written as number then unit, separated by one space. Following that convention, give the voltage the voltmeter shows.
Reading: 230 V
